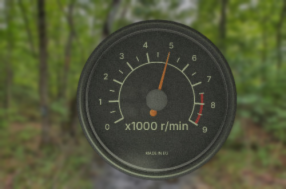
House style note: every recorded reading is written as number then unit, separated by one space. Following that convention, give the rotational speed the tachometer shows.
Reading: 5000 rpm
